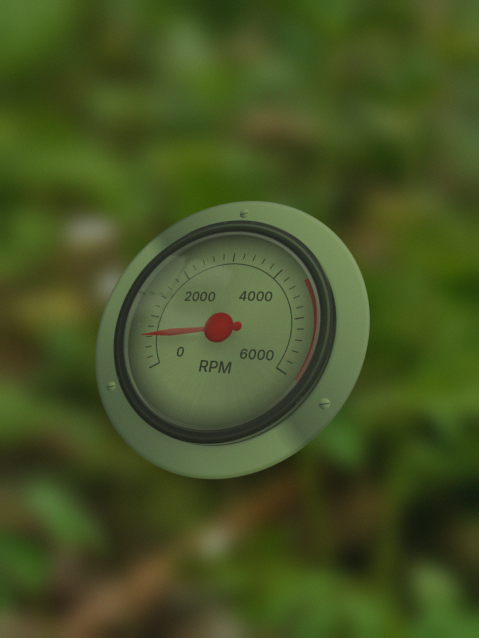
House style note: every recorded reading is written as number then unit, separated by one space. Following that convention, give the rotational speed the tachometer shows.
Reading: 600 rpm
